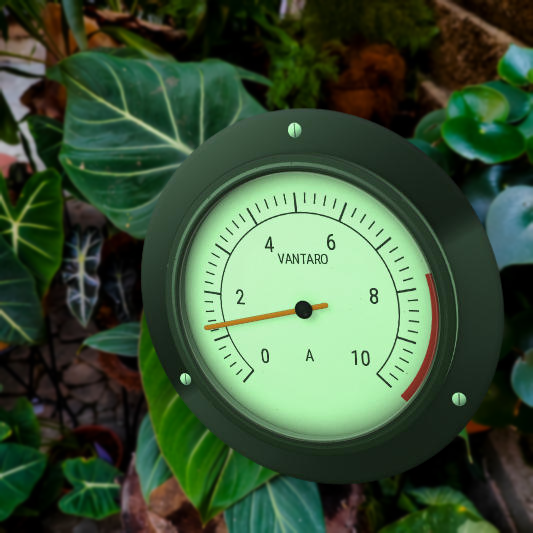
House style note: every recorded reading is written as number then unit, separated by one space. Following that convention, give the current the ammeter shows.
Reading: 1.3 A
